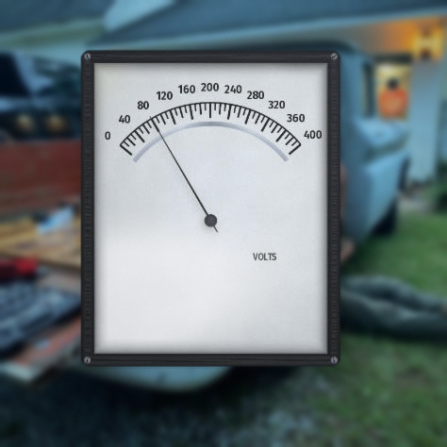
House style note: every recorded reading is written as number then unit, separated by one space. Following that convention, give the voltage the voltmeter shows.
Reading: 80 V
